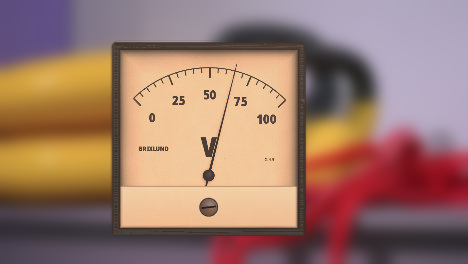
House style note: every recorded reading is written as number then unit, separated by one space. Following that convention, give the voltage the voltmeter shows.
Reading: 65 V
